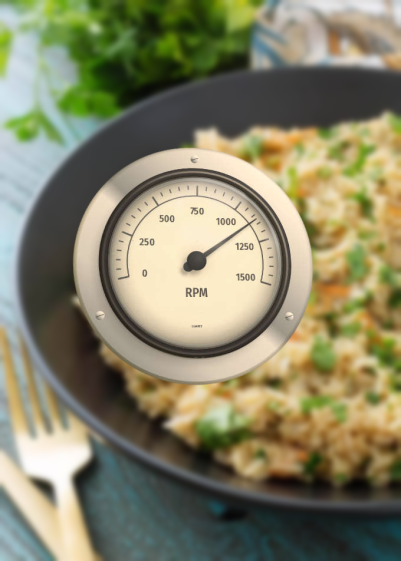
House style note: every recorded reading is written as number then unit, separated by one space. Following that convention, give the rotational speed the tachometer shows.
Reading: 1125 rpm
